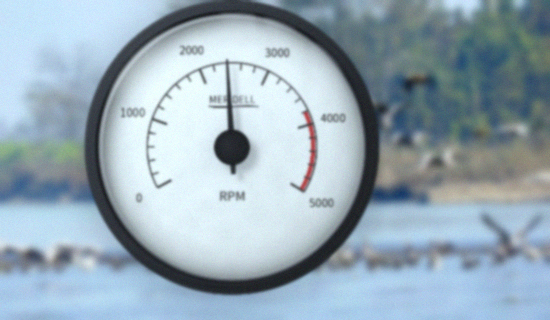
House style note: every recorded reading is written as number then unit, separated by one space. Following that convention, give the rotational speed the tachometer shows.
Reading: 2400 rpm
